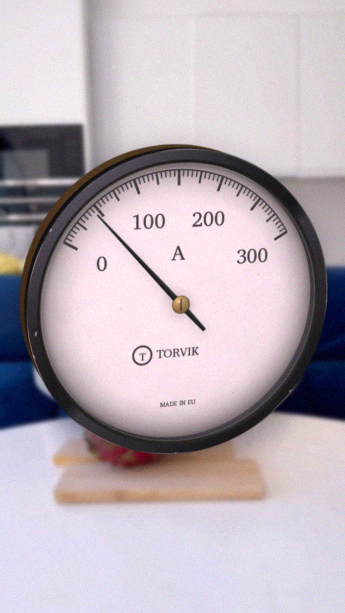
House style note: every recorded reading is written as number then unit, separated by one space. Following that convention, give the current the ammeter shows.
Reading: 45 A
